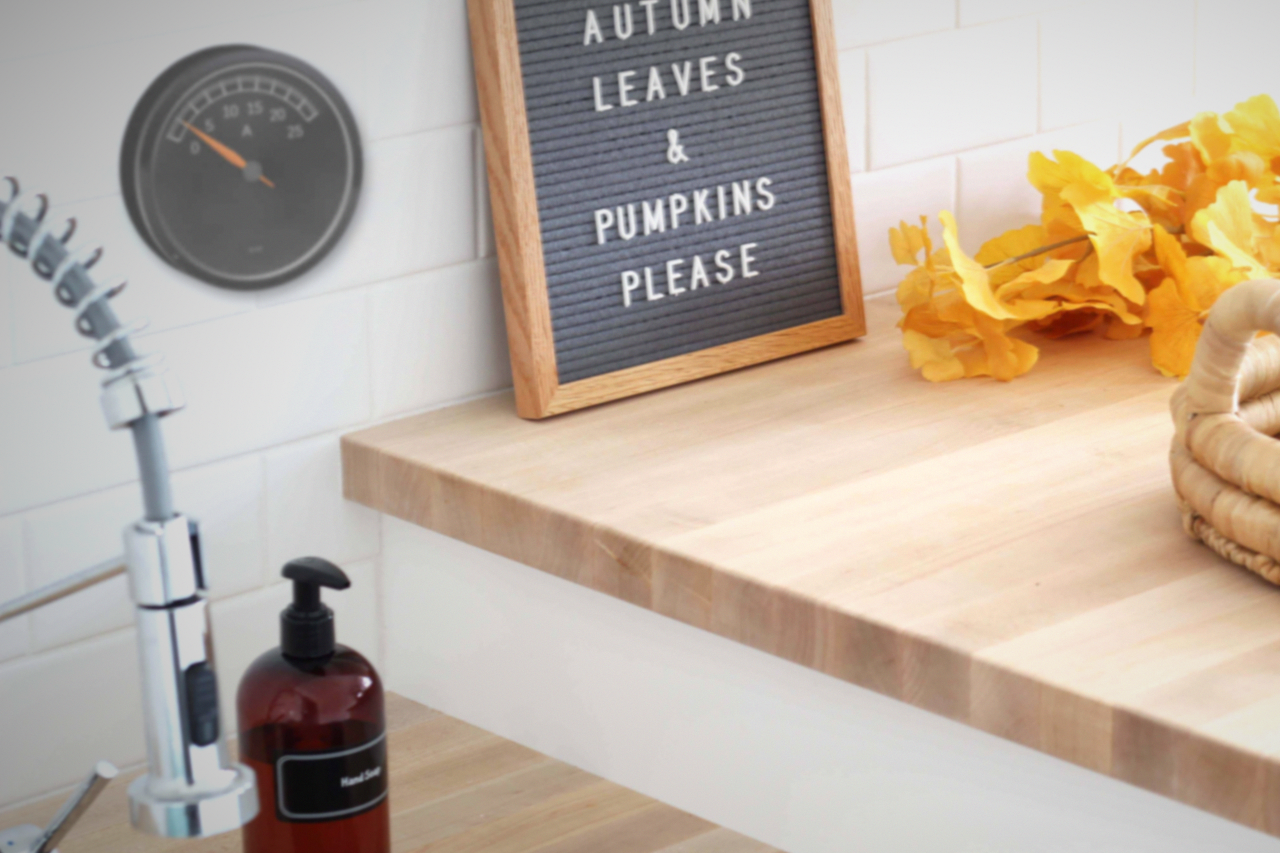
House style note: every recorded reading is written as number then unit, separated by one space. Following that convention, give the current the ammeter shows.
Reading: 2.5 A
